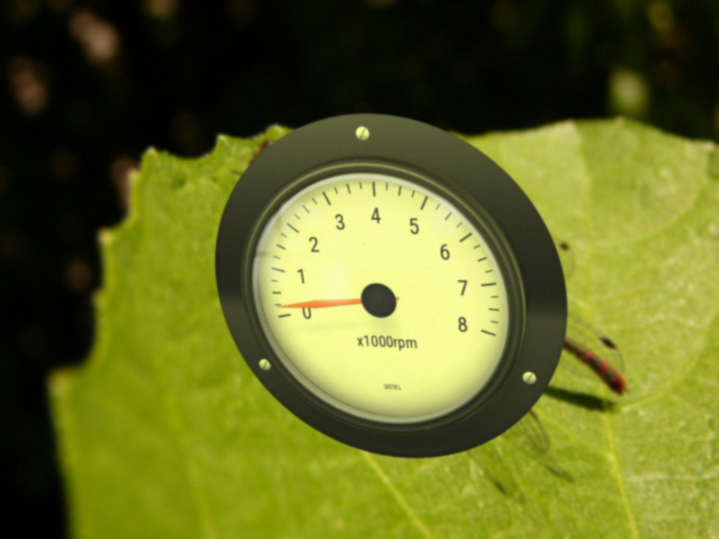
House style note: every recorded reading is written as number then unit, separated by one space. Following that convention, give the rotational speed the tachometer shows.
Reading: 250 rpm
